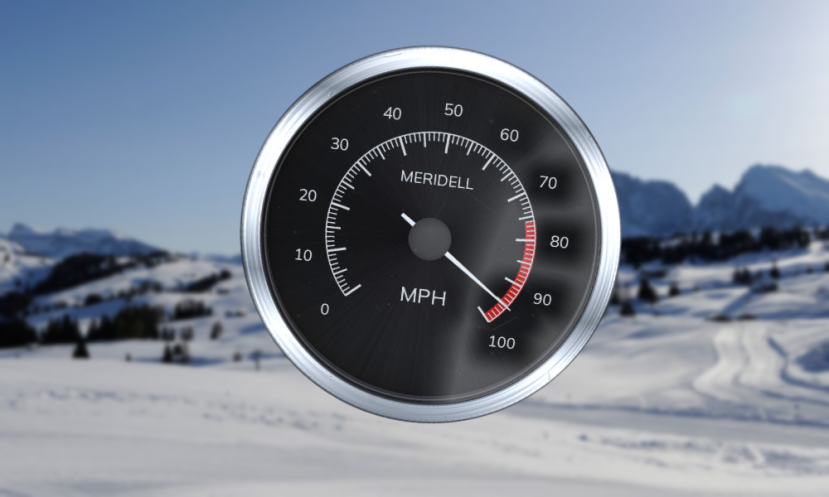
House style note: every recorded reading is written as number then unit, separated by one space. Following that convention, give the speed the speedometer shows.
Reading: 95 mph
